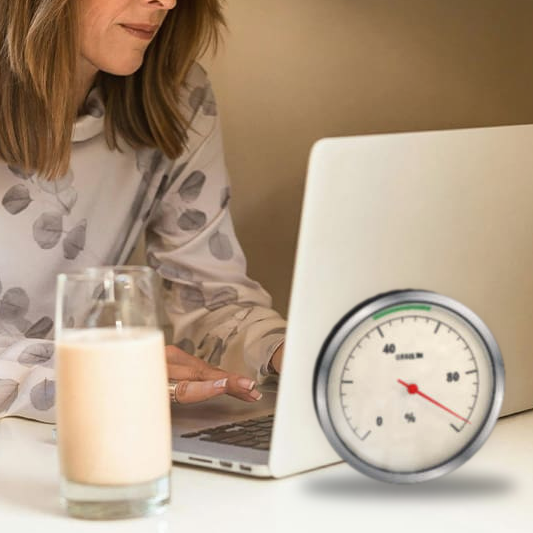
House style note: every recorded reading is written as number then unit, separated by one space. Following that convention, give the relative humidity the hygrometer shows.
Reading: 96 %
